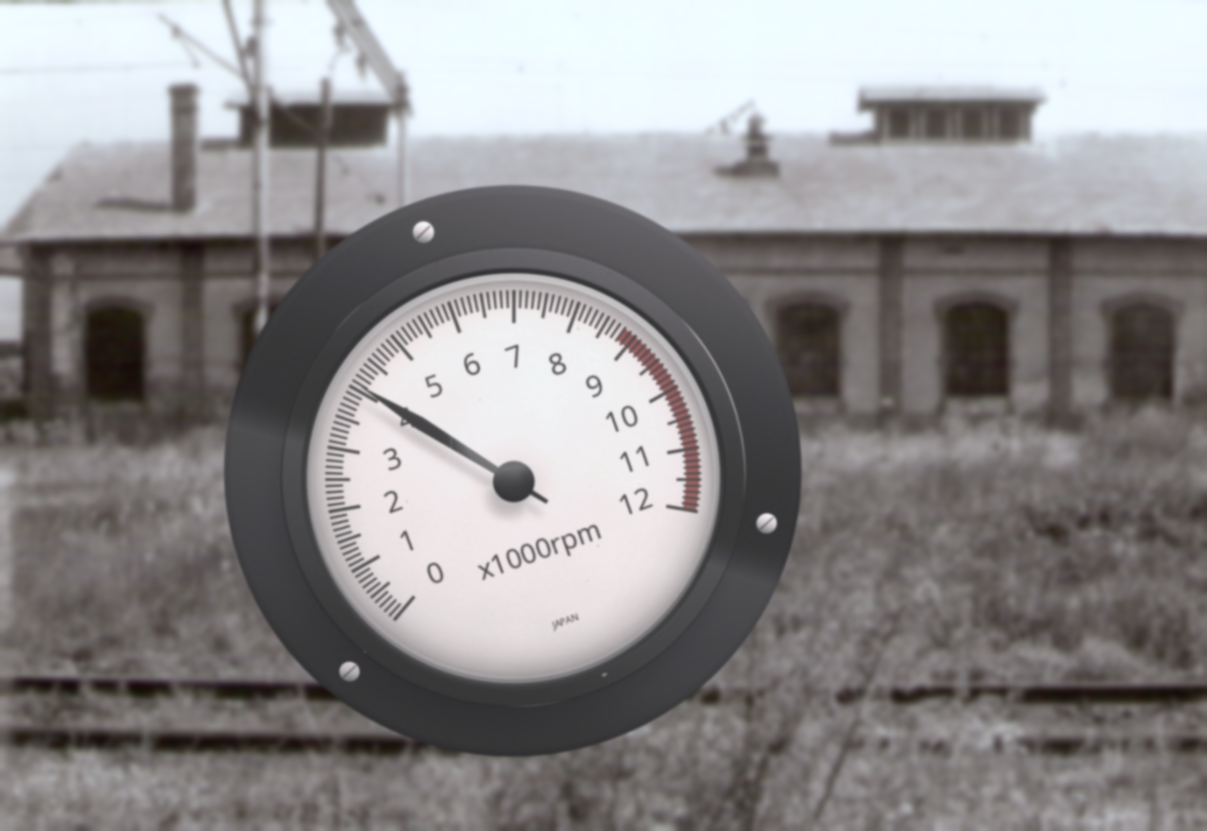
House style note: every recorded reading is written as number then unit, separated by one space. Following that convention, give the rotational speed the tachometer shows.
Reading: 4100 rpm
